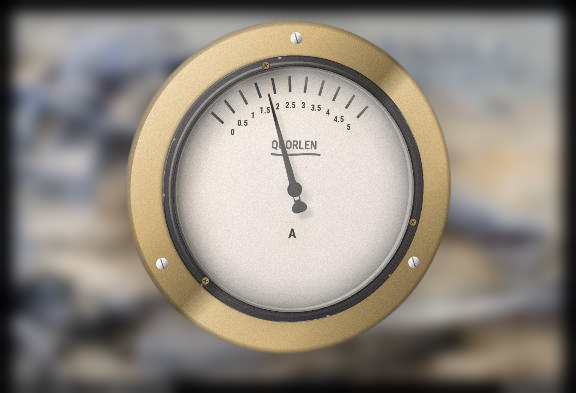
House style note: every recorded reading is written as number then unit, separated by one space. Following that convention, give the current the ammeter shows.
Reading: 1.75 A
